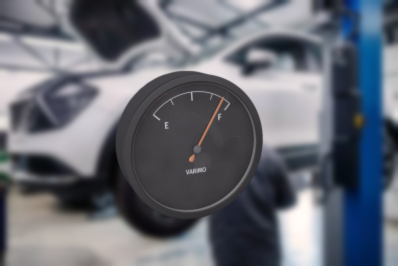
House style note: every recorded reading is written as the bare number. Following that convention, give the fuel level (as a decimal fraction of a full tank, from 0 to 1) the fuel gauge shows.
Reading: 0.875
